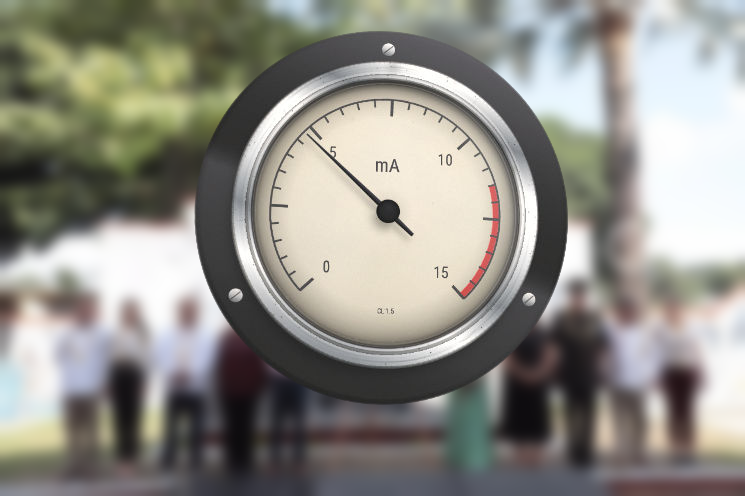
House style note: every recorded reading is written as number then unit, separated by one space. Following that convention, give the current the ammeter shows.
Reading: 4.75 mA
